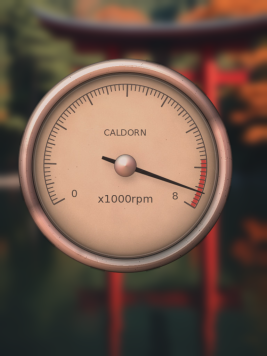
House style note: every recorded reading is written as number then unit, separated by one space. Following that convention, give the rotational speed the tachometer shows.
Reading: 7600 rpm
